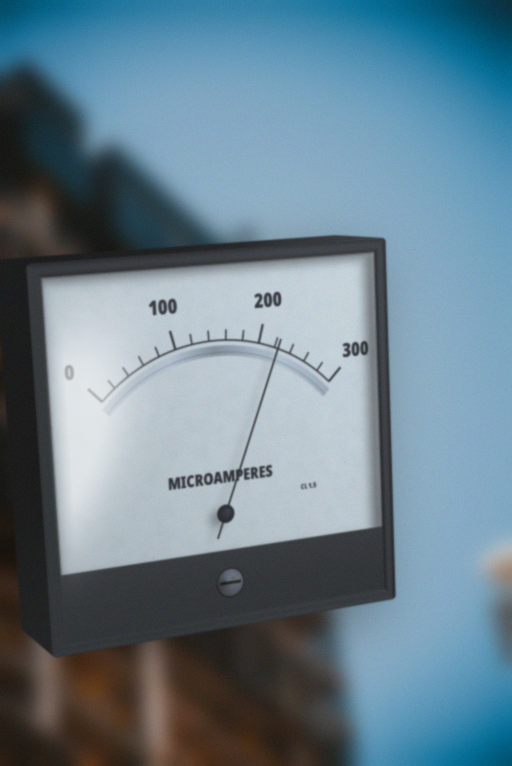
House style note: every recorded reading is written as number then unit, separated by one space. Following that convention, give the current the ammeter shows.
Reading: 220 µA
